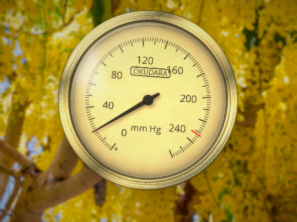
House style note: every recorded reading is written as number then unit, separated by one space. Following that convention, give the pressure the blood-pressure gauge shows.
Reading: 20 mmHg
